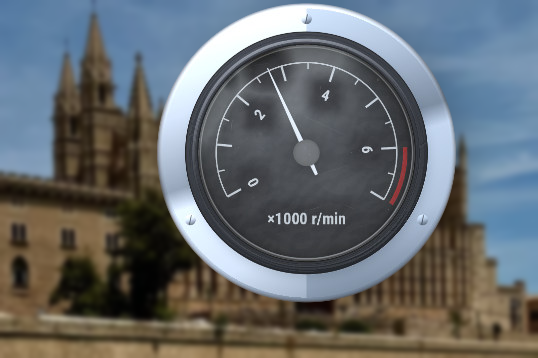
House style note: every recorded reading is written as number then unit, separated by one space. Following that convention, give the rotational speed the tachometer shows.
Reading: 2750 rpm
